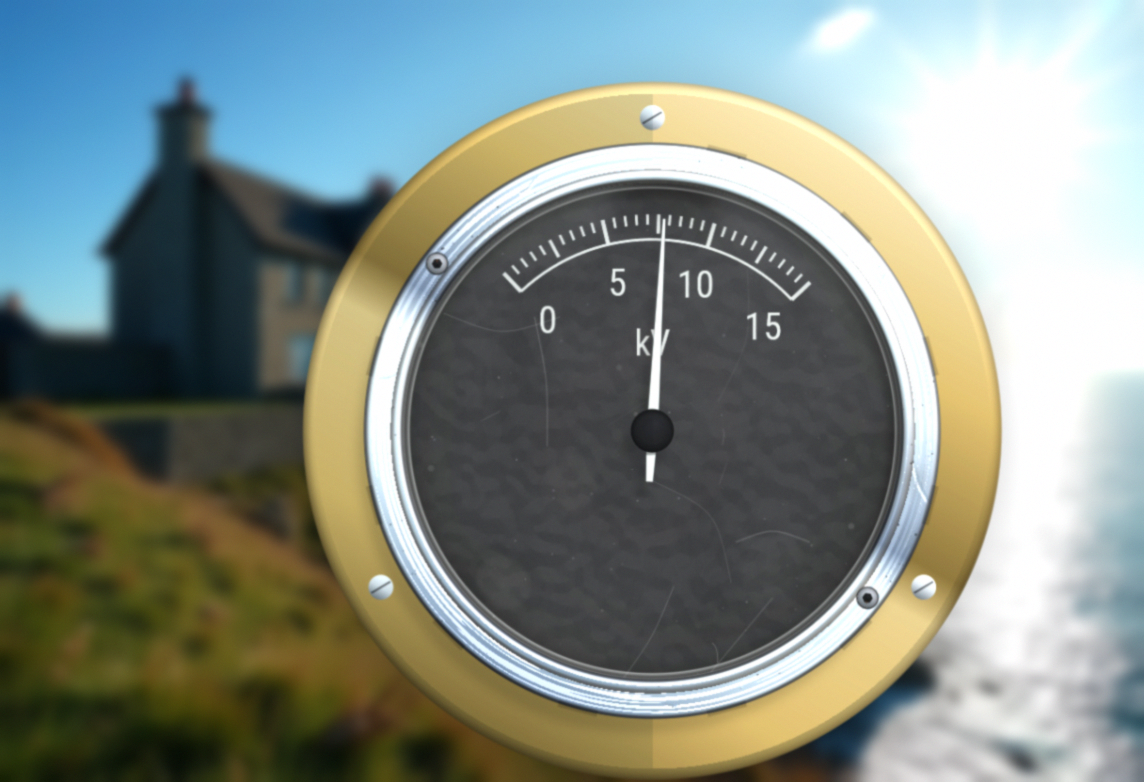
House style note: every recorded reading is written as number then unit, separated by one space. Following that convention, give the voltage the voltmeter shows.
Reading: 7.75 kV
